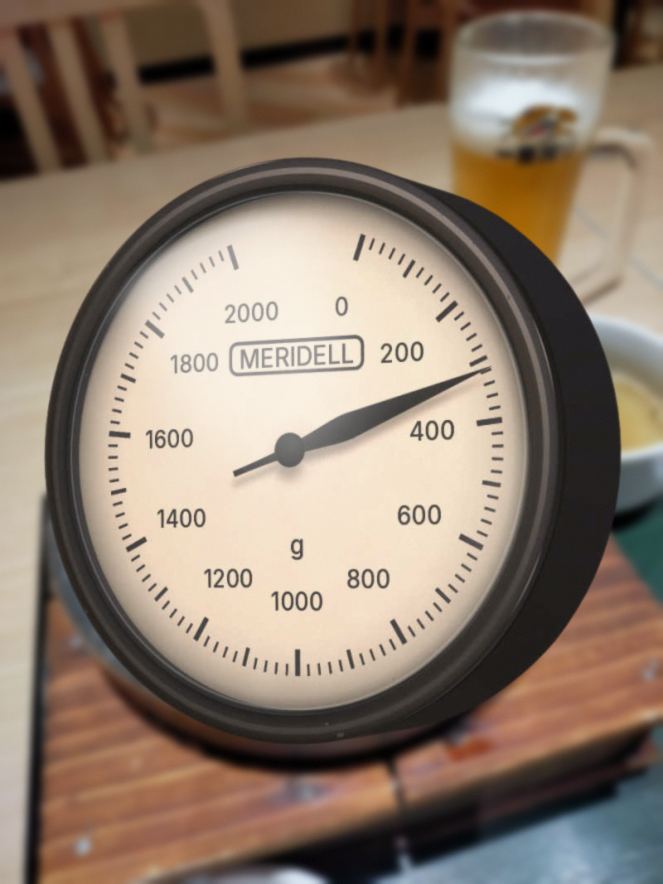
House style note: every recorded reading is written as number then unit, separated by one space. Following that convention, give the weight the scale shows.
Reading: 320 g
